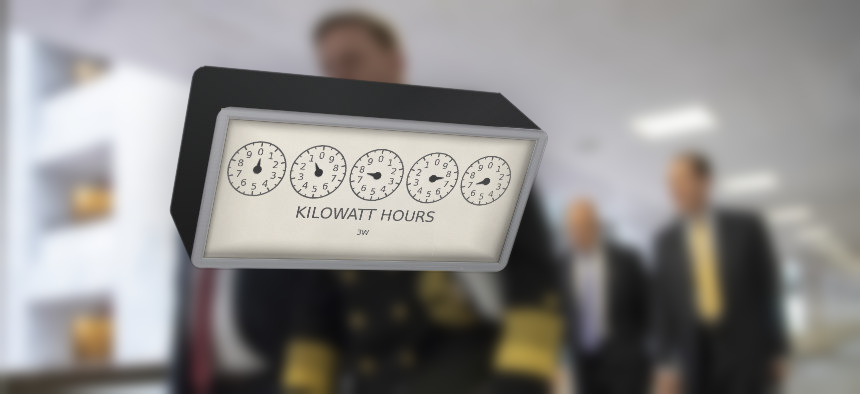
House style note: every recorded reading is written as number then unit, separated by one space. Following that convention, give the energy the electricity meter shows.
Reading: 777 kWh
